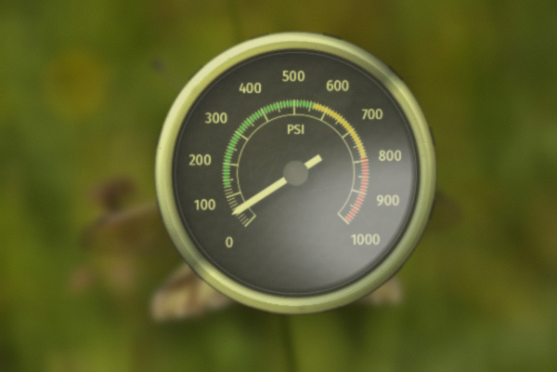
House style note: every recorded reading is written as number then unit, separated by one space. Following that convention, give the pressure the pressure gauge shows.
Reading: 50 psi
